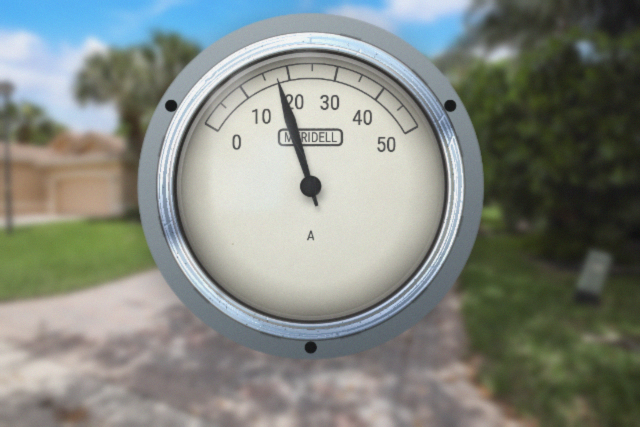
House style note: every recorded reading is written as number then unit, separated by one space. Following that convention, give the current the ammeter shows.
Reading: 17.5 A
